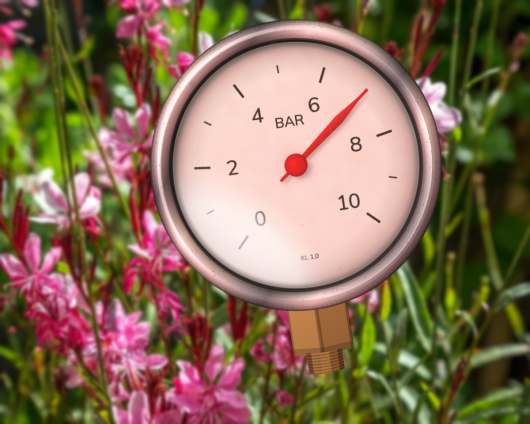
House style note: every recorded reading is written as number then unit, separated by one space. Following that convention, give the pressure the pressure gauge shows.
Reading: 7 bar
